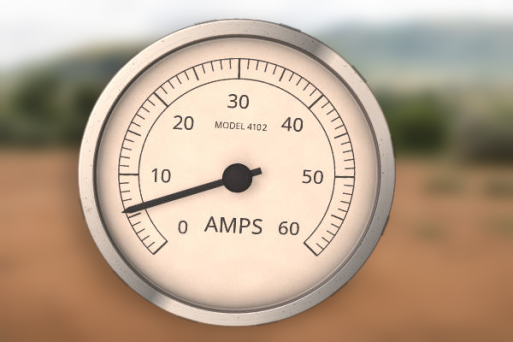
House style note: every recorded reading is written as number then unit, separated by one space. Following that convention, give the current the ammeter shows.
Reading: 6 A
